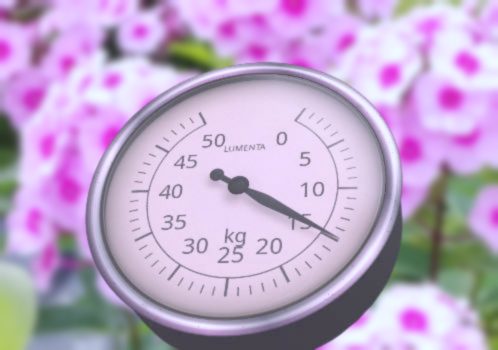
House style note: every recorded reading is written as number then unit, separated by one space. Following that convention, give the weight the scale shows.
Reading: 15 kg
